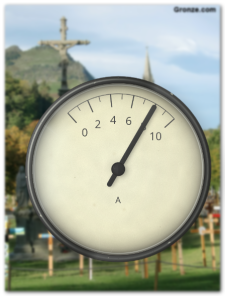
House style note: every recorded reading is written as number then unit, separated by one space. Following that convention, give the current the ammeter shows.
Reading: 8 A
